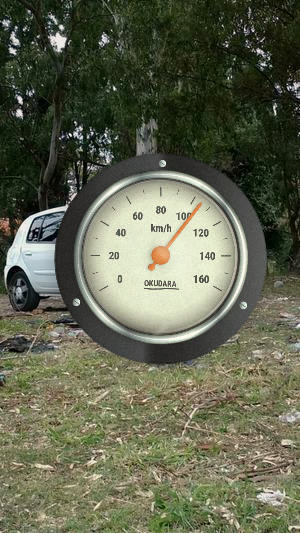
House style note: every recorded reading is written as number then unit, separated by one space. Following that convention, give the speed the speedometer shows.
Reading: 105 km/h
